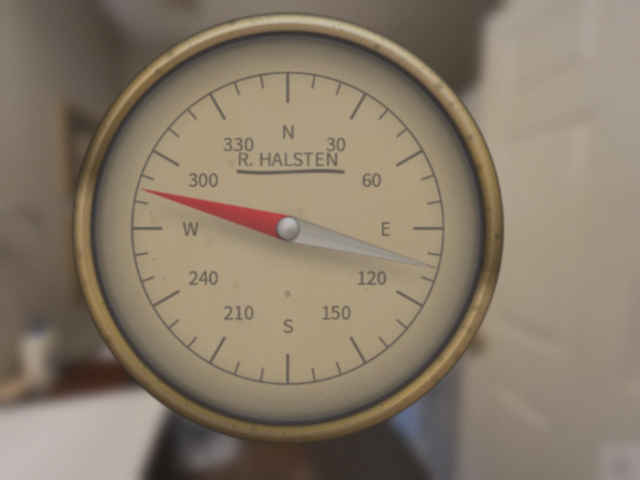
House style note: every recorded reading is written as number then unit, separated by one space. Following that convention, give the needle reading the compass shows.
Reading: 285 °
